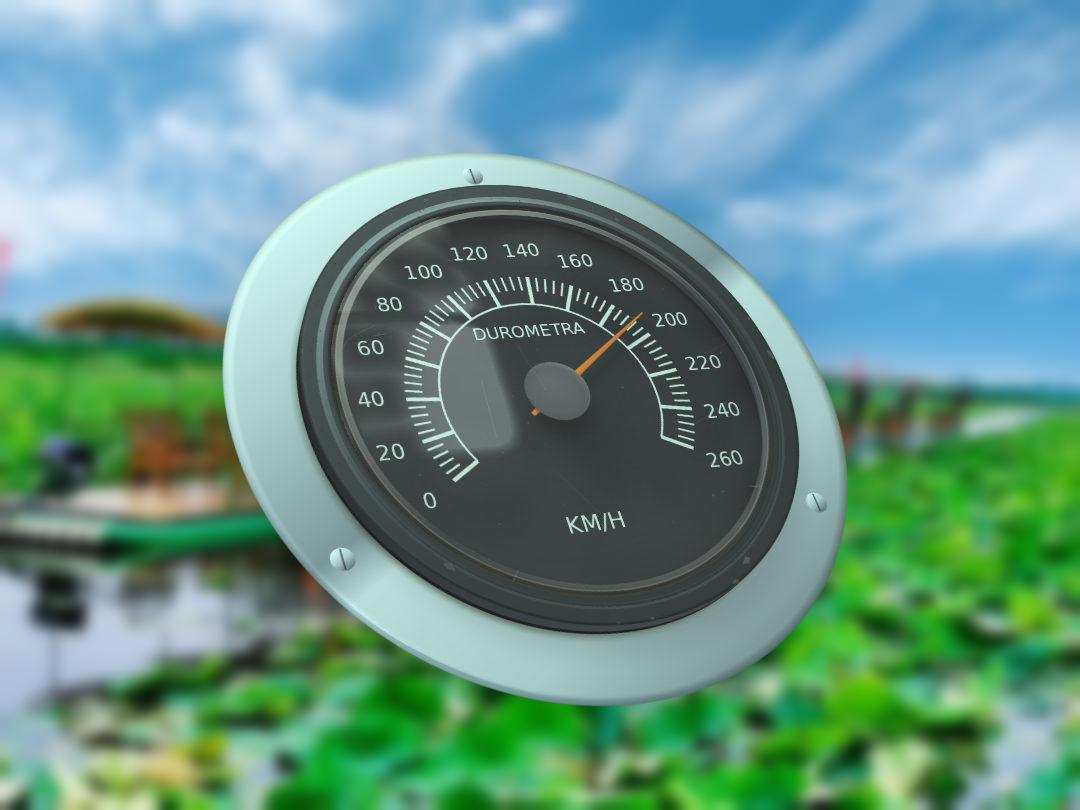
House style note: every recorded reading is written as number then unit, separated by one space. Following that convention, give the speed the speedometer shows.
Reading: 192 km/h
